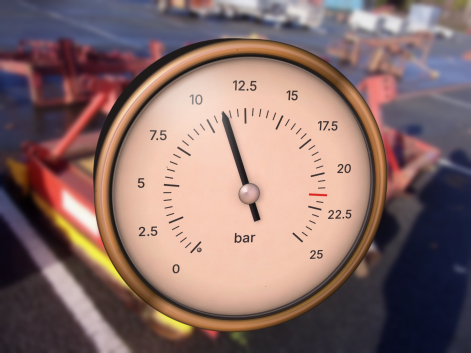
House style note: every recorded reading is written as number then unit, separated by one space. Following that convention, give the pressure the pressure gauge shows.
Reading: 11 bar
